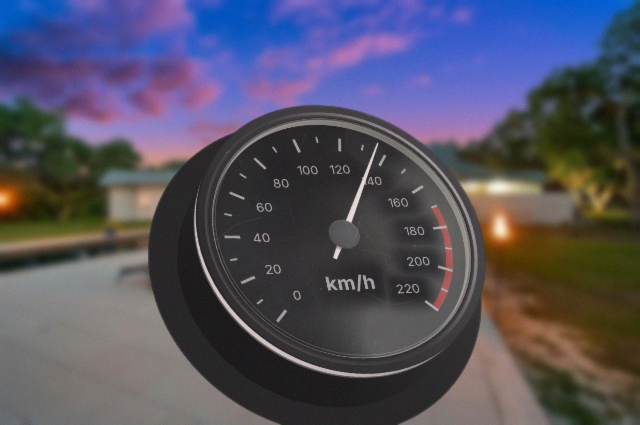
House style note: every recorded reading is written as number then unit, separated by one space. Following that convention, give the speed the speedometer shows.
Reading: 135 km/h
